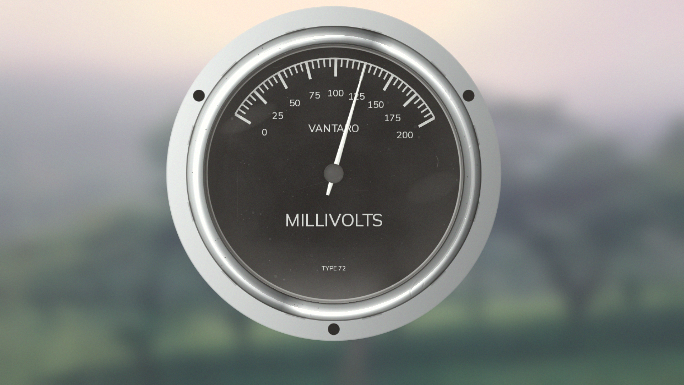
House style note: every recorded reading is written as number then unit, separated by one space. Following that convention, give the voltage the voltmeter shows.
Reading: 125 mV
